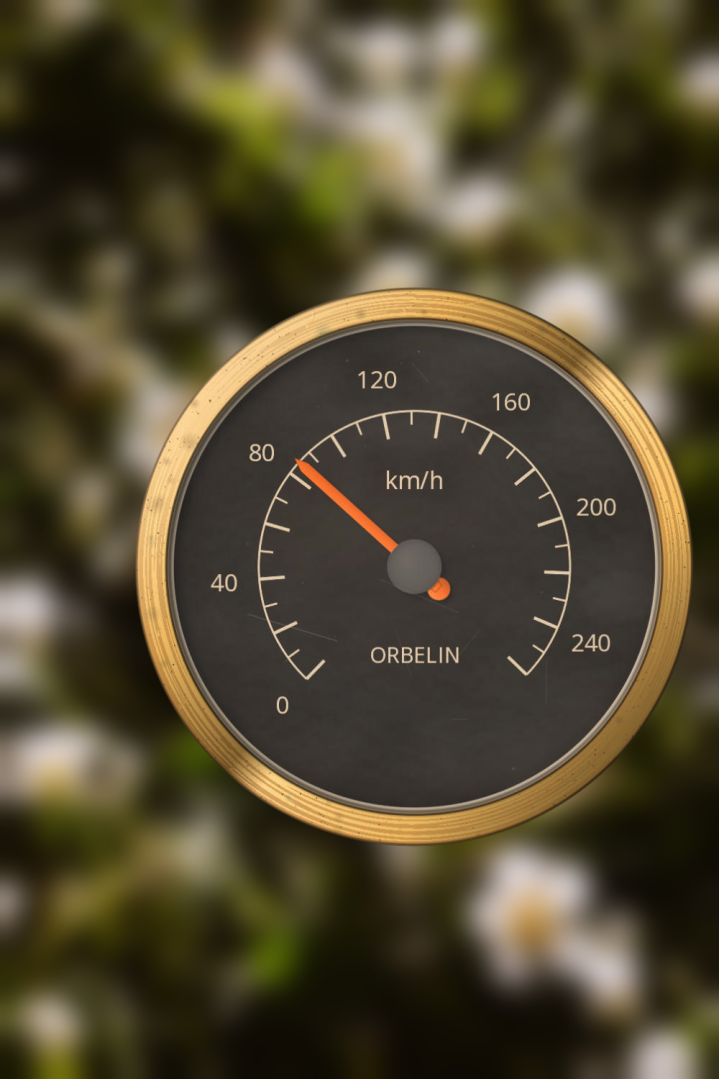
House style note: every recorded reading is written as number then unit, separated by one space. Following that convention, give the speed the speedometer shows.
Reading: 85 km/h
